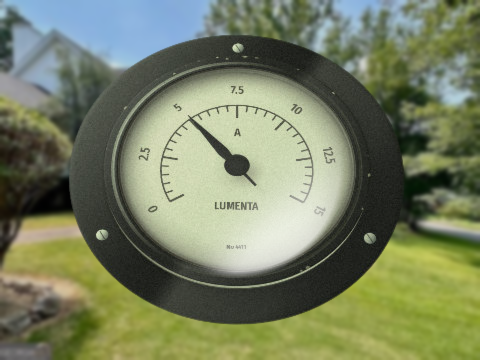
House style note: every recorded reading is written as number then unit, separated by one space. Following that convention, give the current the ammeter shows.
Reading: 5 A
